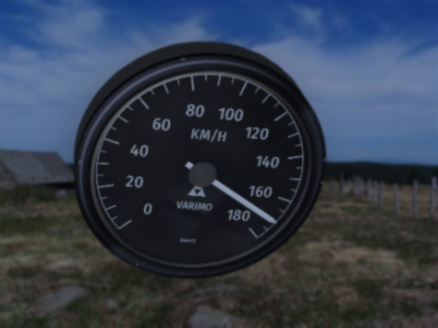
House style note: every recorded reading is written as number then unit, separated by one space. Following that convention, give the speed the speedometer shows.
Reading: 170 km/h
